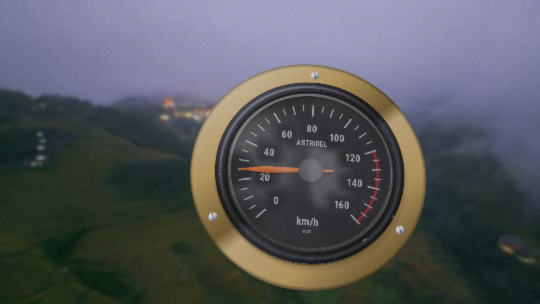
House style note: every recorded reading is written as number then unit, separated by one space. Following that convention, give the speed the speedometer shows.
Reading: 25 km/h
